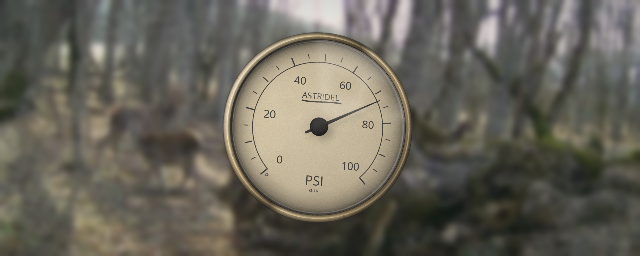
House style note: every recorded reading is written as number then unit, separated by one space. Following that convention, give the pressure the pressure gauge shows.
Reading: 72.5 psi
